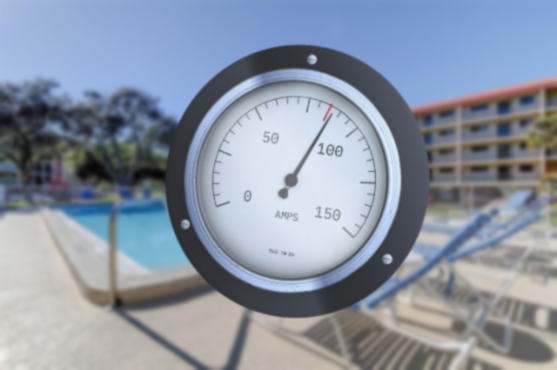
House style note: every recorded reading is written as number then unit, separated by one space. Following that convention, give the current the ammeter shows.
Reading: 87.5 A
